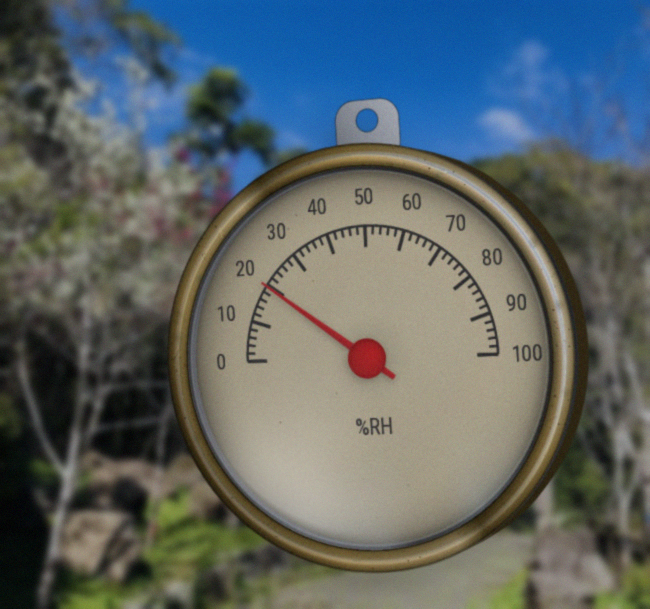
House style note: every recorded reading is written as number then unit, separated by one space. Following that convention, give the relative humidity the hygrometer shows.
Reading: 20 %
